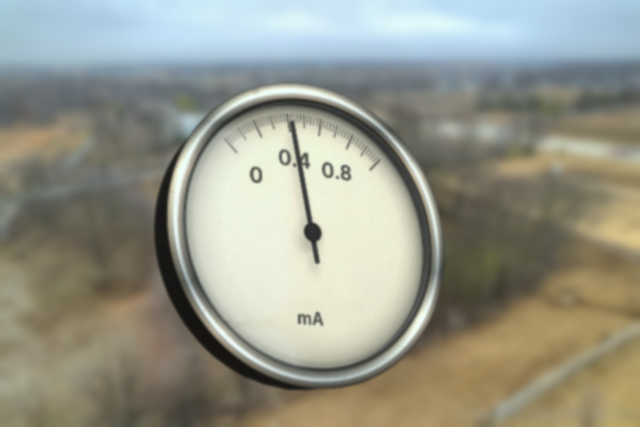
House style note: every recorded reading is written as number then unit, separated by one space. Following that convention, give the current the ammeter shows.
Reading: 0.4 mA
